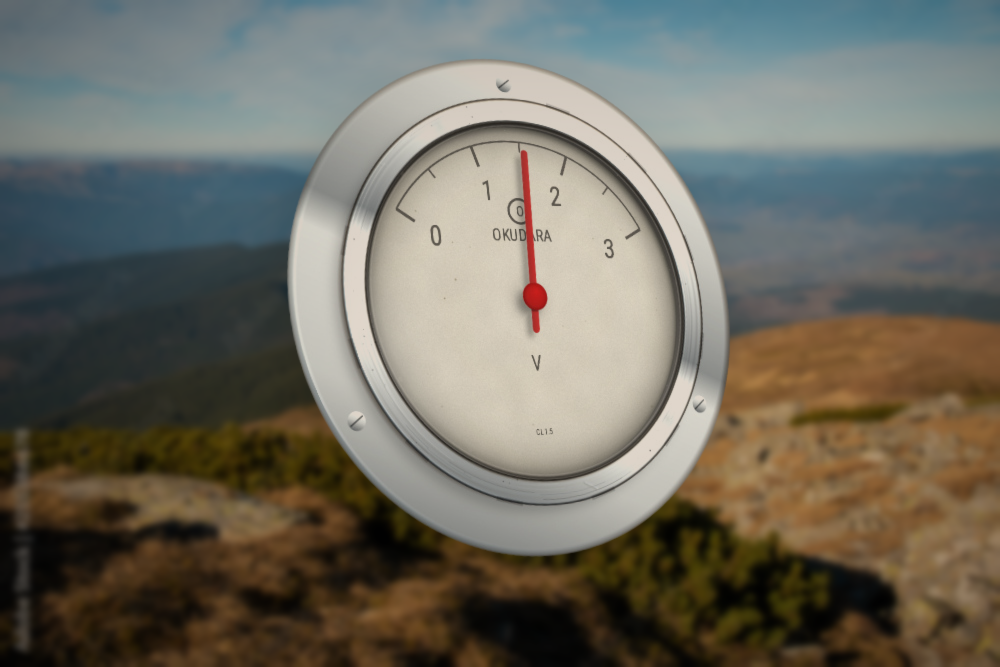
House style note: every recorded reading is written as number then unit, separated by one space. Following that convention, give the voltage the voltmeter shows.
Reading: 1.5 V
